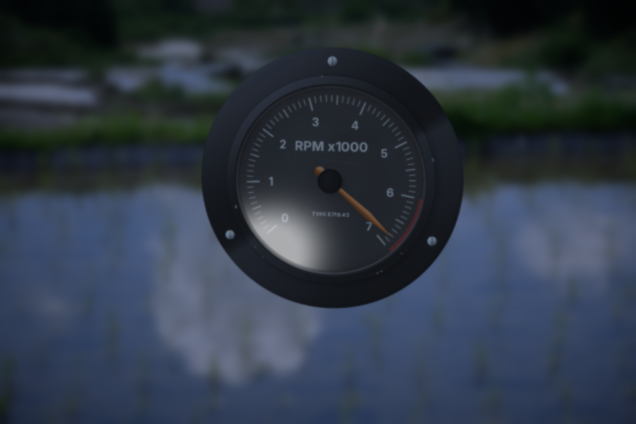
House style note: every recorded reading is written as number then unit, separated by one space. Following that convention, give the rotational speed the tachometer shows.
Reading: 6800 rpm
